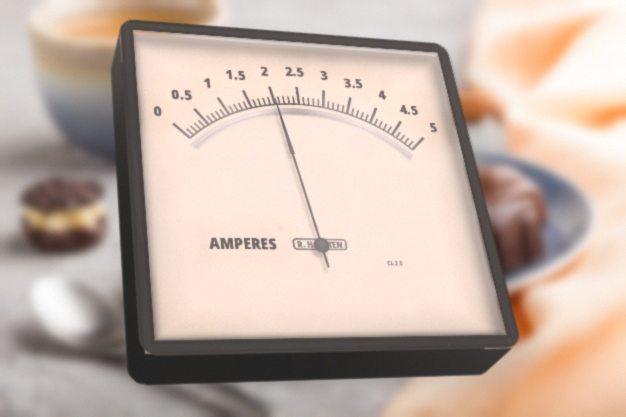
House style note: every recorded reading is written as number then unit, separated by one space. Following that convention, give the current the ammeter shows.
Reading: 2 A
